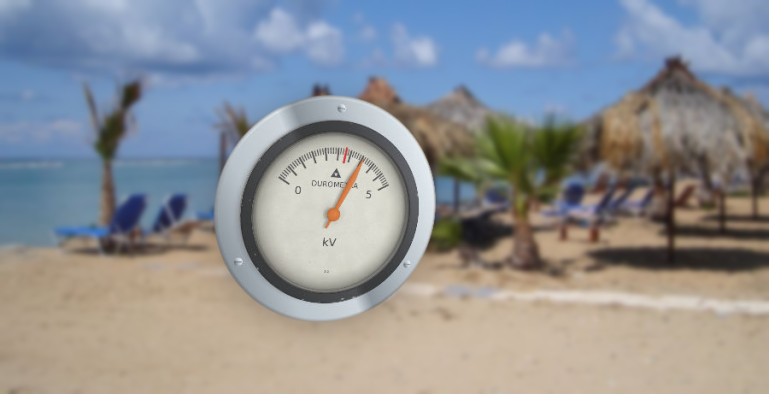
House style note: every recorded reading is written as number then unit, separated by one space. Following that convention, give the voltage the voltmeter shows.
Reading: 3.5 kV
